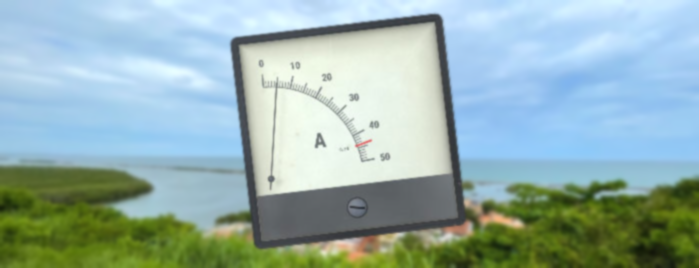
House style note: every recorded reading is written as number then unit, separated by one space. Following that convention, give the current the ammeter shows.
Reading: 5 A
